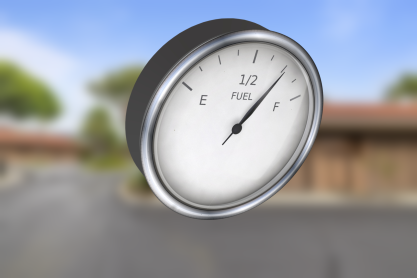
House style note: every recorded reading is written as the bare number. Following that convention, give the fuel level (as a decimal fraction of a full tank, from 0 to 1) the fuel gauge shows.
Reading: 0.75
